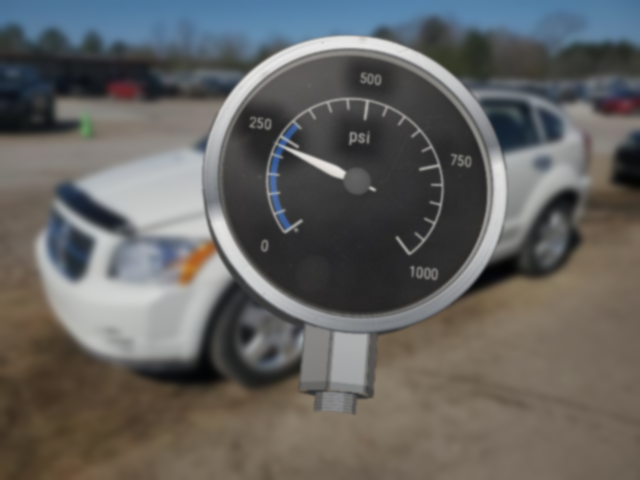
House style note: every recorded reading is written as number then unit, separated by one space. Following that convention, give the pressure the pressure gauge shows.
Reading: 225 psi
